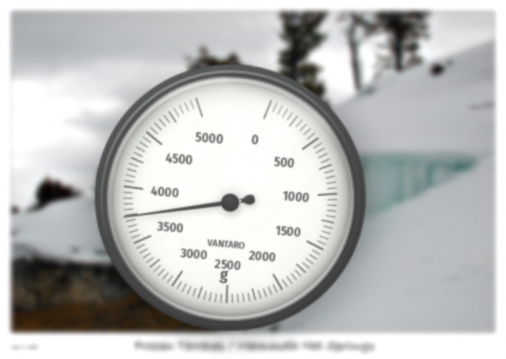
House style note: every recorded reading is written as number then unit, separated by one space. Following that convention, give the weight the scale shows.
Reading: 3750 g
